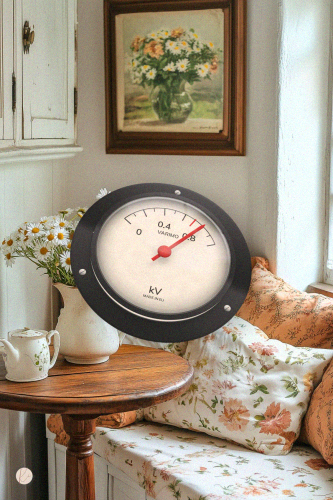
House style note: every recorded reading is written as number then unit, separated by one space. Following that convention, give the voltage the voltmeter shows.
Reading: 0.8 kV
